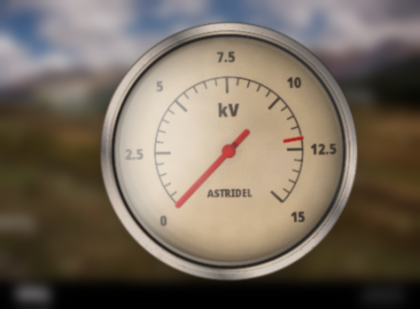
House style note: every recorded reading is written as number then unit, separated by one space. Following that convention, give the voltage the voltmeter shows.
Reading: 0 kV
